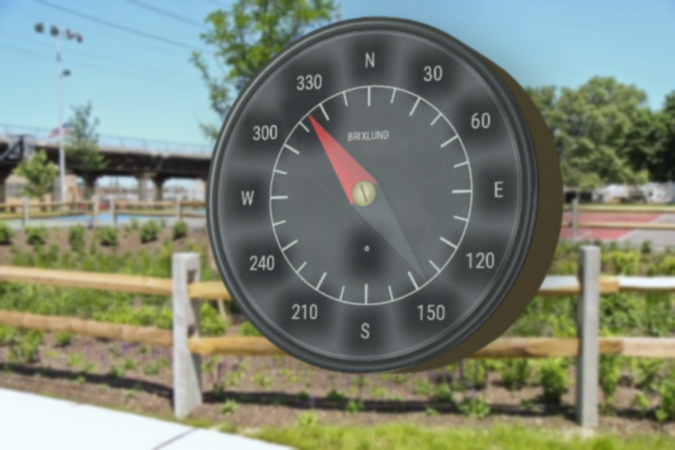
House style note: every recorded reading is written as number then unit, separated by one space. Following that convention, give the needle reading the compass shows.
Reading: 322.5 °
